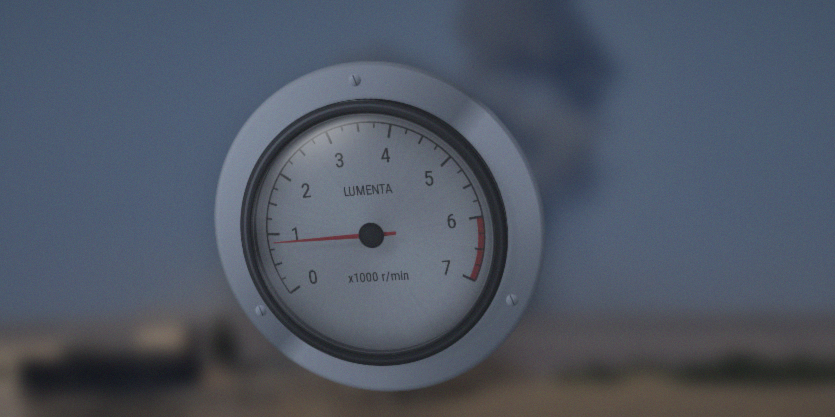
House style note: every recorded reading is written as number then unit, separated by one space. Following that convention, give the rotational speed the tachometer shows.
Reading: 875 rpm
